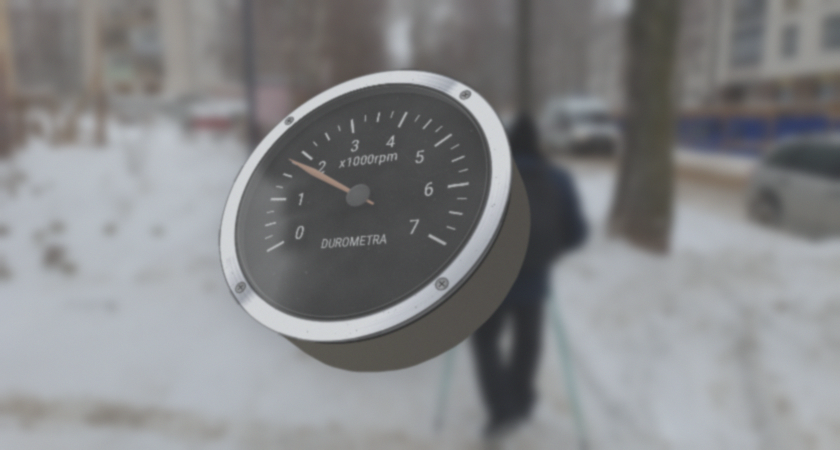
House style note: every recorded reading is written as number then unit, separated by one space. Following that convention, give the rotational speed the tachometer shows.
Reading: 1750 rpm
